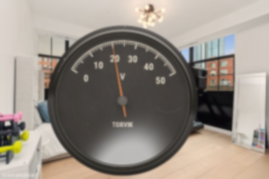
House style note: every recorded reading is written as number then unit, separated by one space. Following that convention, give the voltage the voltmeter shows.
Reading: 20 V
